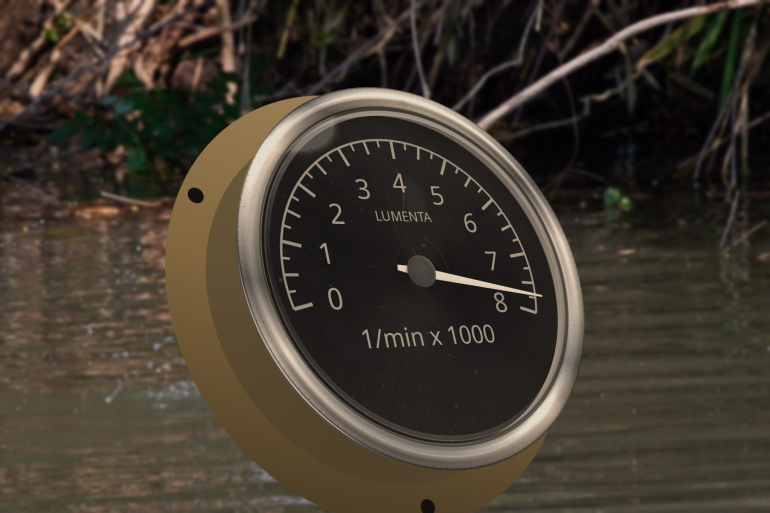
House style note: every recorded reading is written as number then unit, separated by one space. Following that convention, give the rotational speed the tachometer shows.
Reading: 7750 rpm
